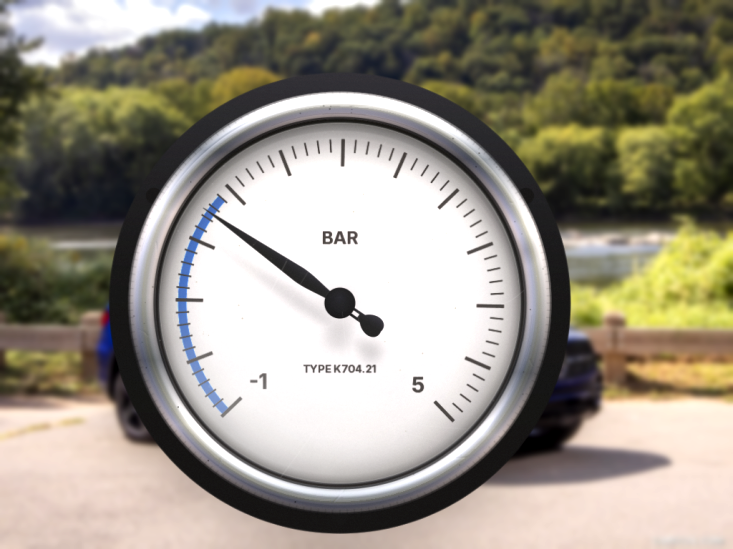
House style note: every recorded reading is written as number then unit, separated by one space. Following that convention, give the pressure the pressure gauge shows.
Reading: 0.75 bar
